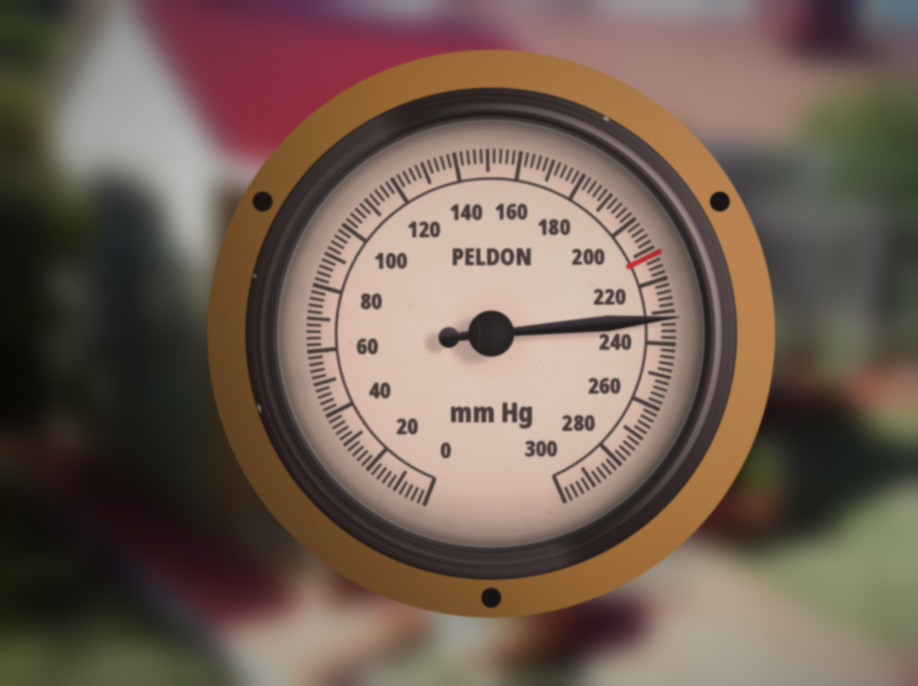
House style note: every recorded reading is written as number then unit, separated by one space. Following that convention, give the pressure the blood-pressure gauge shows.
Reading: 232 mmHg
